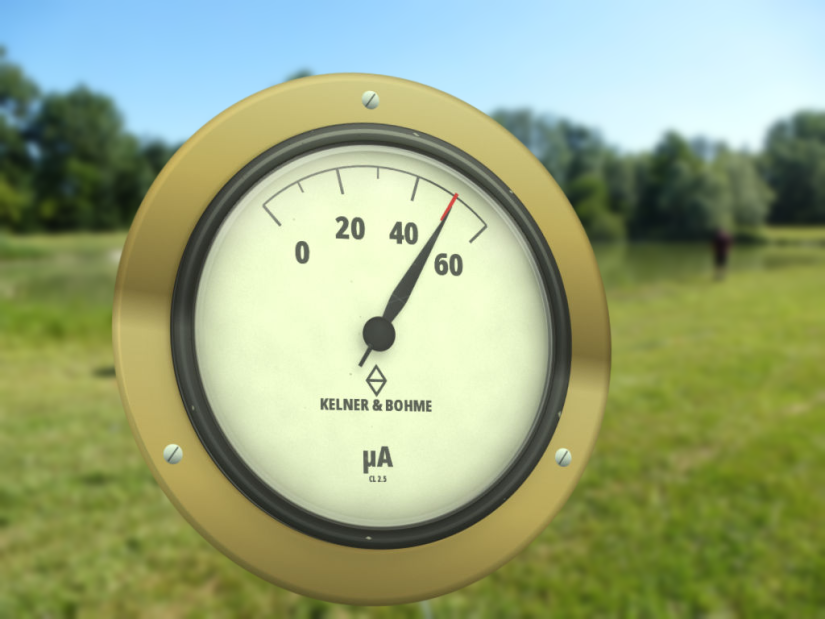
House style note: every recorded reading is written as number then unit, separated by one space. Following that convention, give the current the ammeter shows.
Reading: 50 µA
